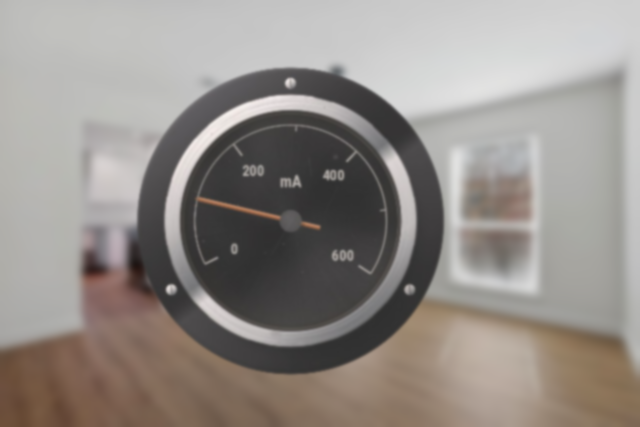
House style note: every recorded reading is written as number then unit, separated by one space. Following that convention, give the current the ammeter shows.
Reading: 100 mA
